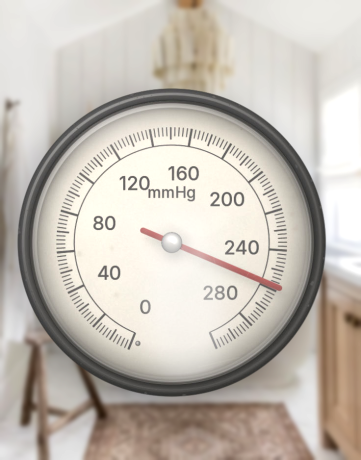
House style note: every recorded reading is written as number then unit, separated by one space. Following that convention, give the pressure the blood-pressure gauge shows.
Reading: 258 mmHg
